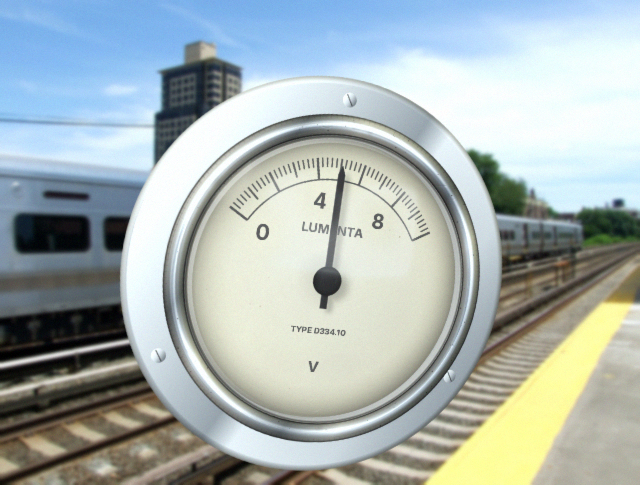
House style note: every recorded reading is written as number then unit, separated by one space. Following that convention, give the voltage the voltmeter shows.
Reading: 5 V
